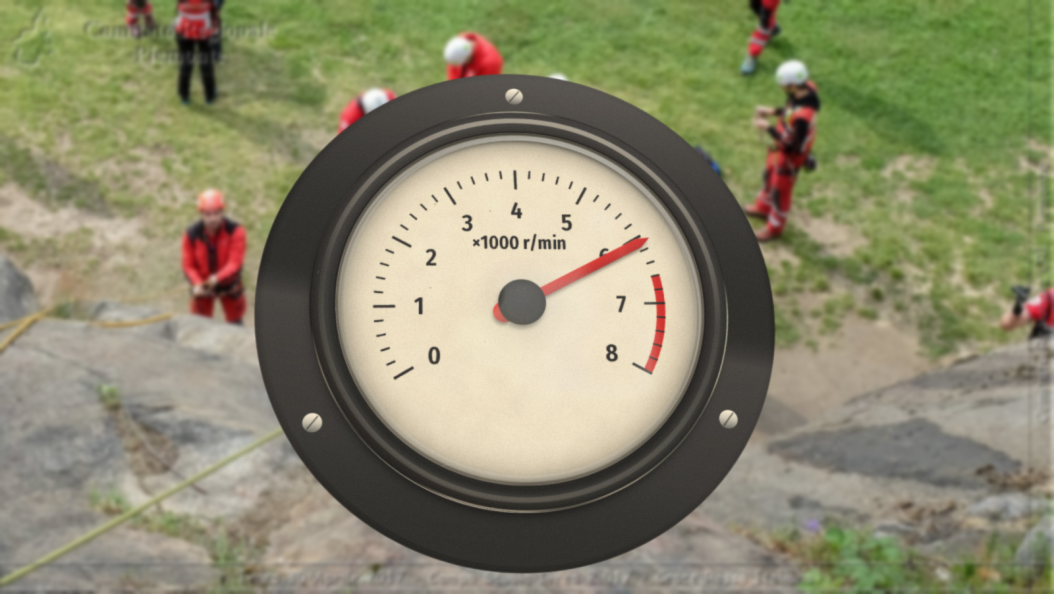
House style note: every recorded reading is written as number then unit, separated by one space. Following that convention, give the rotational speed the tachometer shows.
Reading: 6100 rpm
